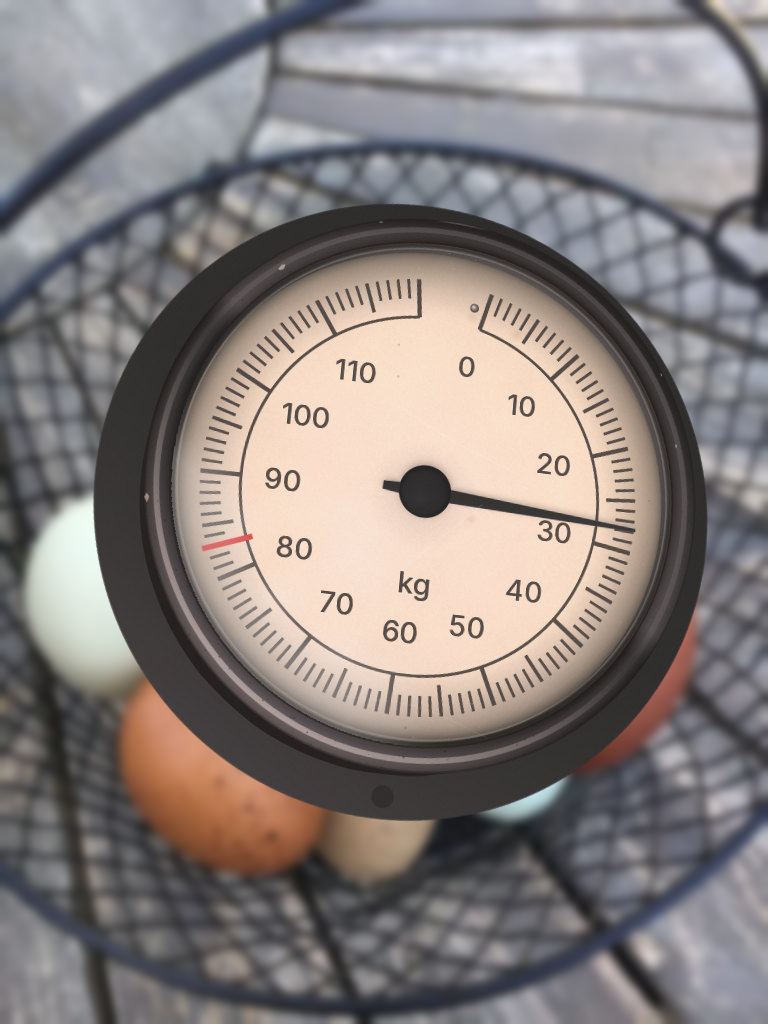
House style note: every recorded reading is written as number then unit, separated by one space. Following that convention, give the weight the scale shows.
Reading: 28 kg
